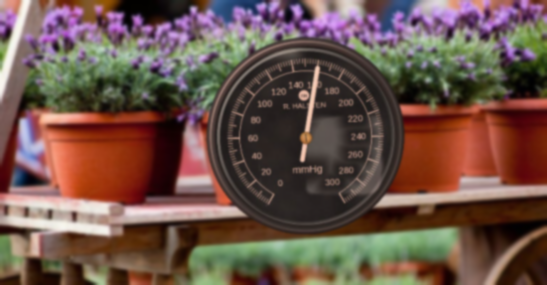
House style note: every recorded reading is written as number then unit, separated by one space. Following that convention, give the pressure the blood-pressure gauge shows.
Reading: 160 mmHg
